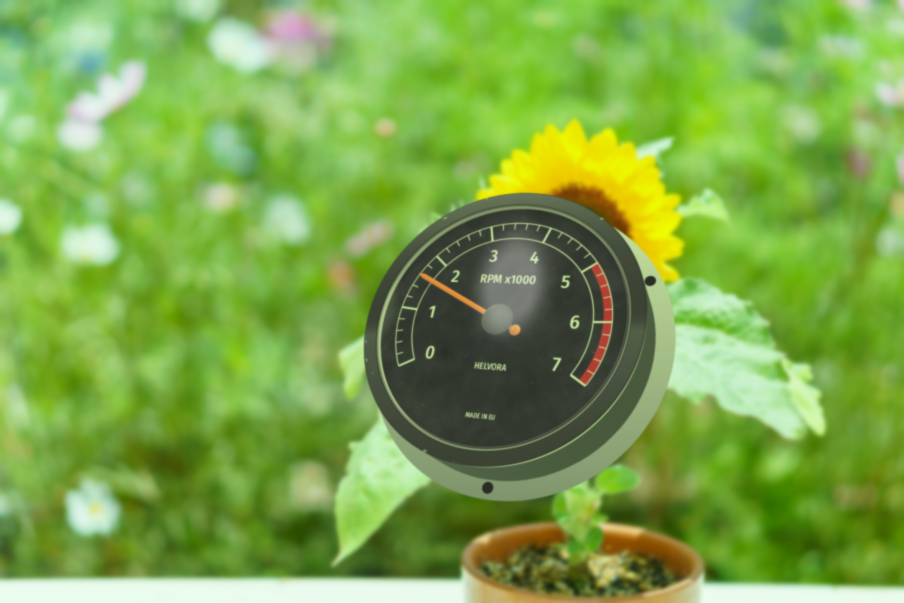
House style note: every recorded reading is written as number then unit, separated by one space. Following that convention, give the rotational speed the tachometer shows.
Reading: 1600 rpm
